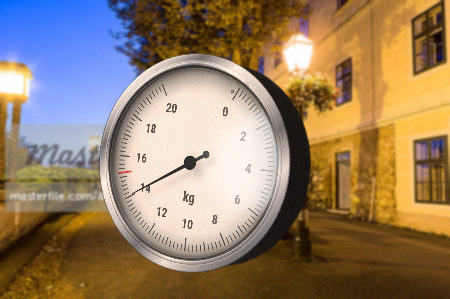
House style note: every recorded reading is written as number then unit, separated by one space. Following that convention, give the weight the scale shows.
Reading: 14 kg
